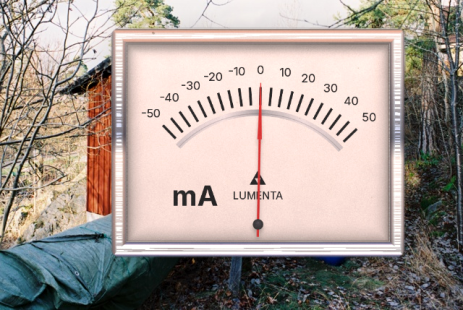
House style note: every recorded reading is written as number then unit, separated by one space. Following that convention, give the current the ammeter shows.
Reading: 0 mA
